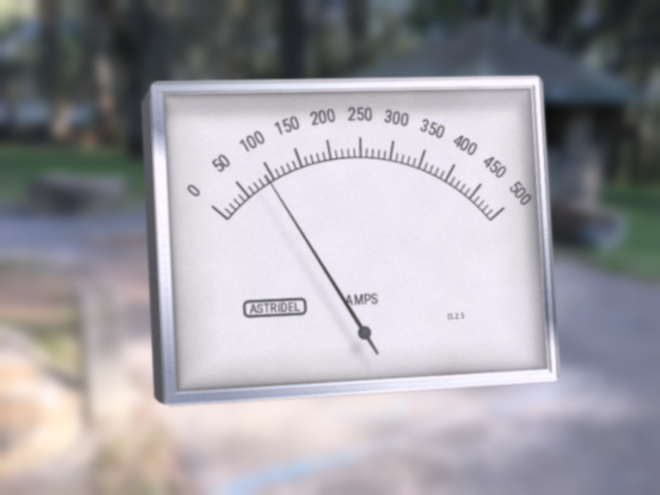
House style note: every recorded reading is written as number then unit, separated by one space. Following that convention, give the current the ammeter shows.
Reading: 90 A
